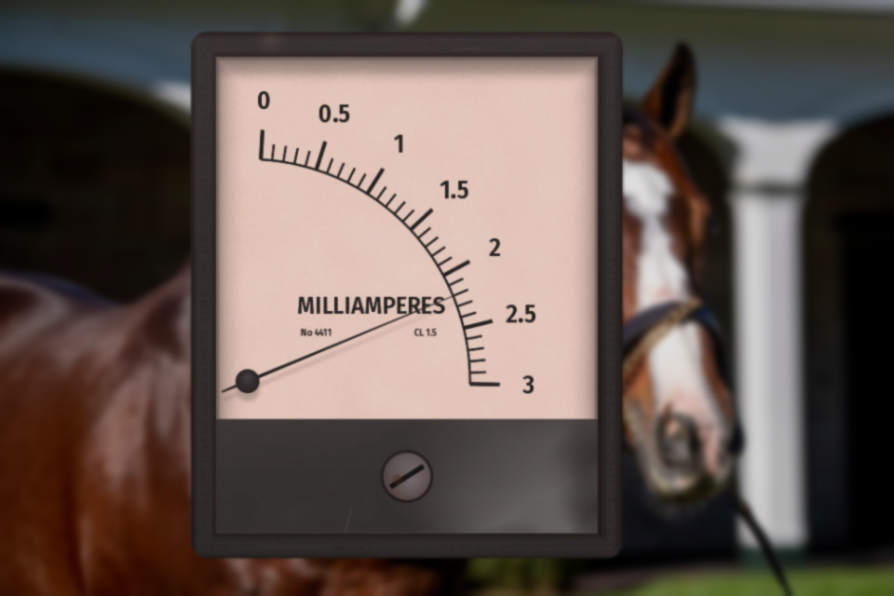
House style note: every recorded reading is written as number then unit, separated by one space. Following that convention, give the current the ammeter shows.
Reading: 2.2 mA
